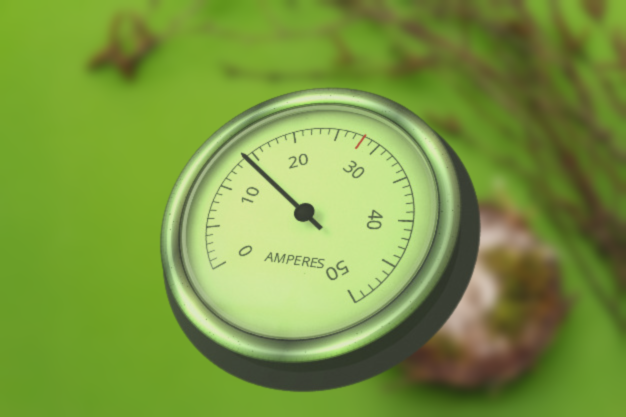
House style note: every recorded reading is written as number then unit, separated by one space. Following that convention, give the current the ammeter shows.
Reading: 14 A
